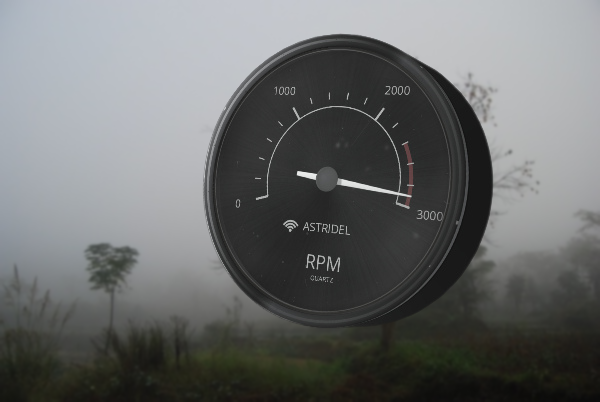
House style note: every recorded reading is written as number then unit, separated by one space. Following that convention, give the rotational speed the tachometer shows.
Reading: 2900 rpm
